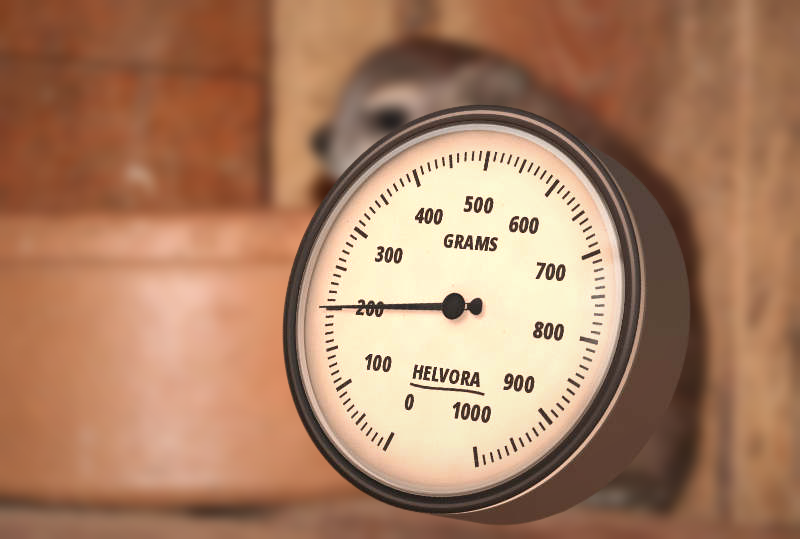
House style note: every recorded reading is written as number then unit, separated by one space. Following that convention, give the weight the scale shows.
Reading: 200 g
